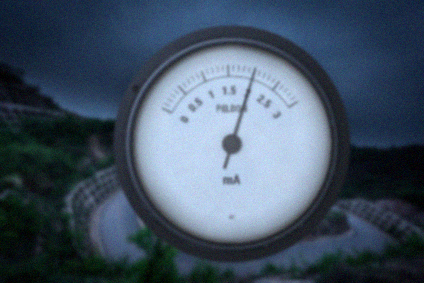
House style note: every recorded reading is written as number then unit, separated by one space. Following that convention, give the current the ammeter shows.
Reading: 2 mA
